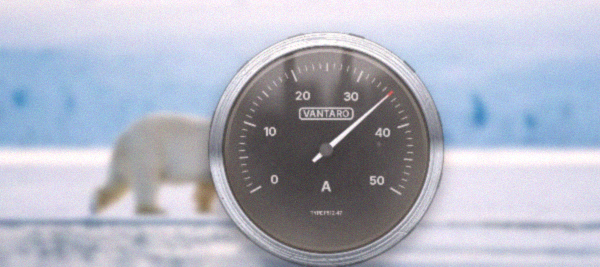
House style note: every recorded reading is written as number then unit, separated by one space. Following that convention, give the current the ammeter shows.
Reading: 35 A
